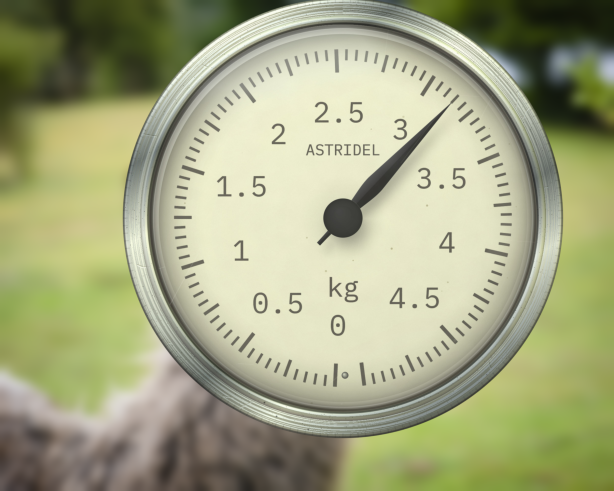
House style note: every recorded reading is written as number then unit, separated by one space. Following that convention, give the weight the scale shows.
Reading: 3.15 kg
